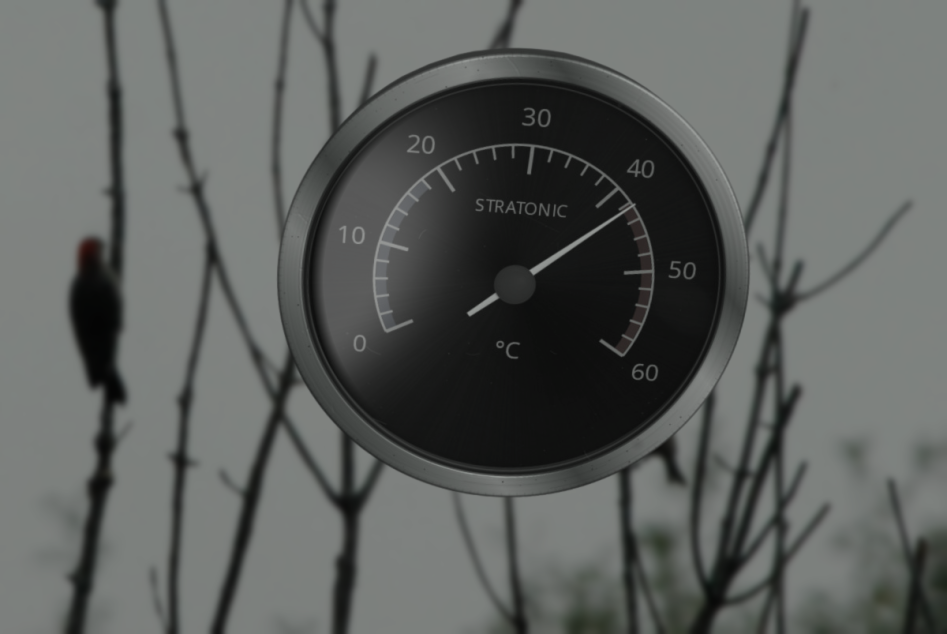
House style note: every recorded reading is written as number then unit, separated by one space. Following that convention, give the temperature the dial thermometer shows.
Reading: 42 °C
